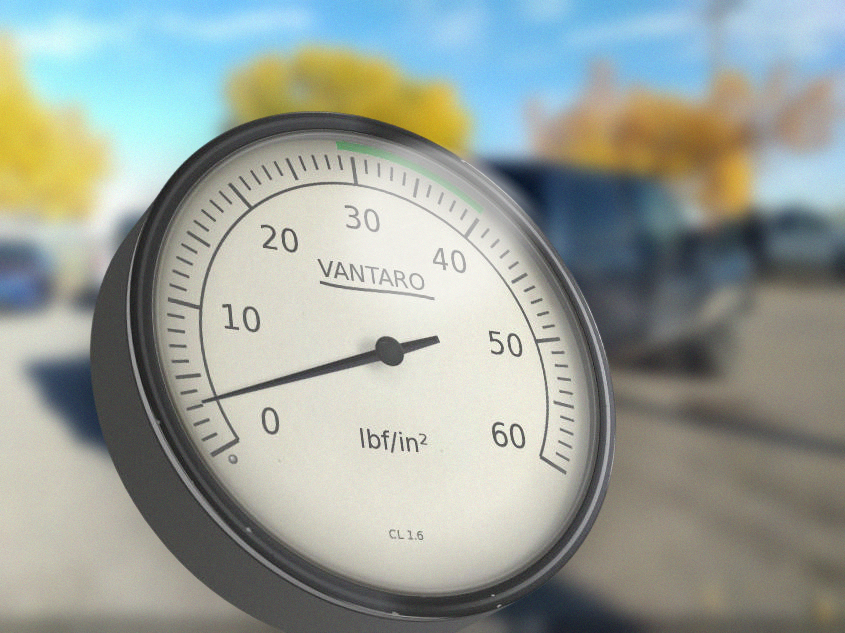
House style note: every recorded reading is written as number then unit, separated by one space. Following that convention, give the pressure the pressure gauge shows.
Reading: 3 psi
